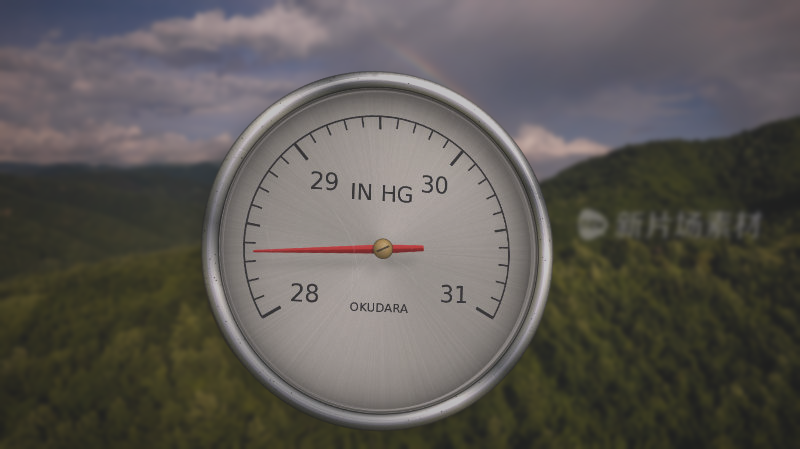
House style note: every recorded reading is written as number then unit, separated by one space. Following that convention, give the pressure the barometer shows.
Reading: 28.35 inHg
